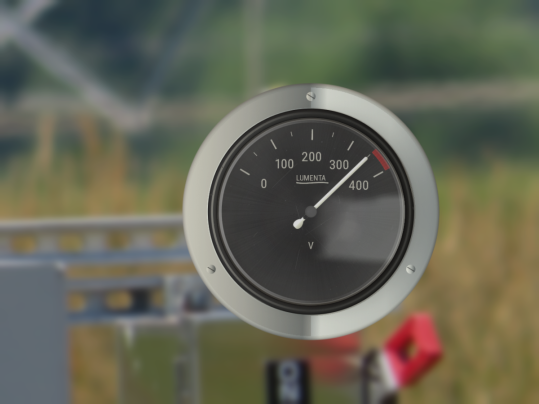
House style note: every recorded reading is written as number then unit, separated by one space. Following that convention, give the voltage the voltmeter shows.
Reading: 350 V
